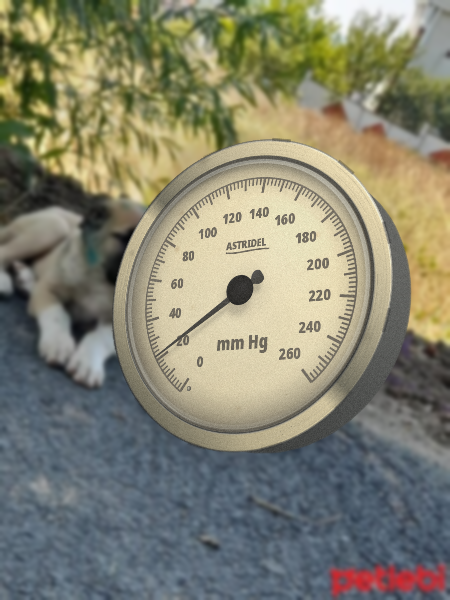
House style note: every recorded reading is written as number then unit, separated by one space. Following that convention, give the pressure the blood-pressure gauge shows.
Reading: 20 mmHg
